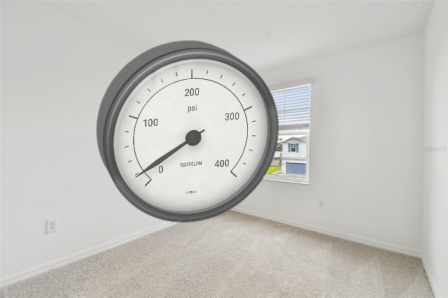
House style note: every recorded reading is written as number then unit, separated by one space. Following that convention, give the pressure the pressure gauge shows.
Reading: 20 psi
